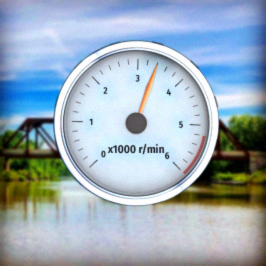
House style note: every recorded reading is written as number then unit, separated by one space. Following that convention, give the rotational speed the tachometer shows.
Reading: 3400 rpm
